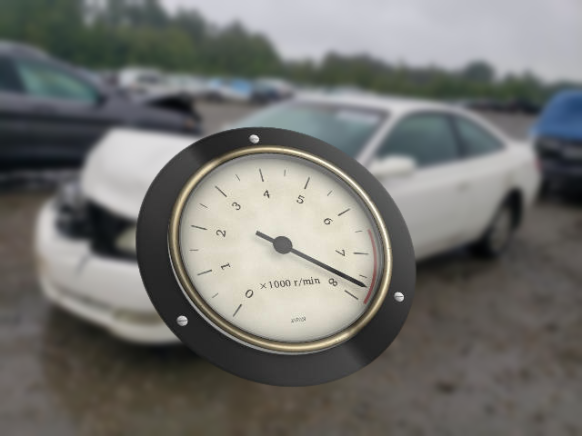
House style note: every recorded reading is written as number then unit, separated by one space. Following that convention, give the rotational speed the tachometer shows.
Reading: 7750 rpm
